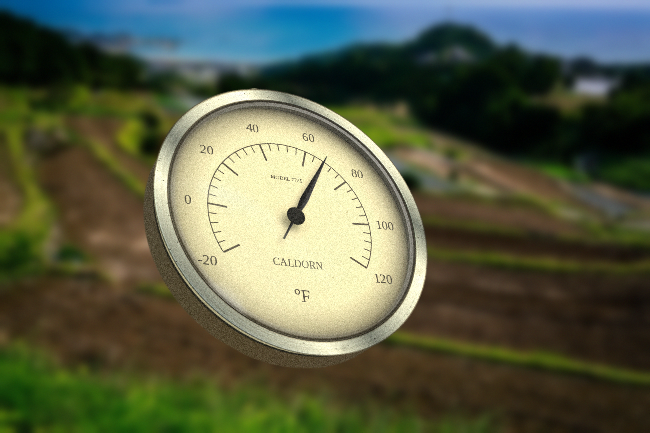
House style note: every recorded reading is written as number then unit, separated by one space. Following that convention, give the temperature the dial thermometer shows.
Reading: 68 °F
